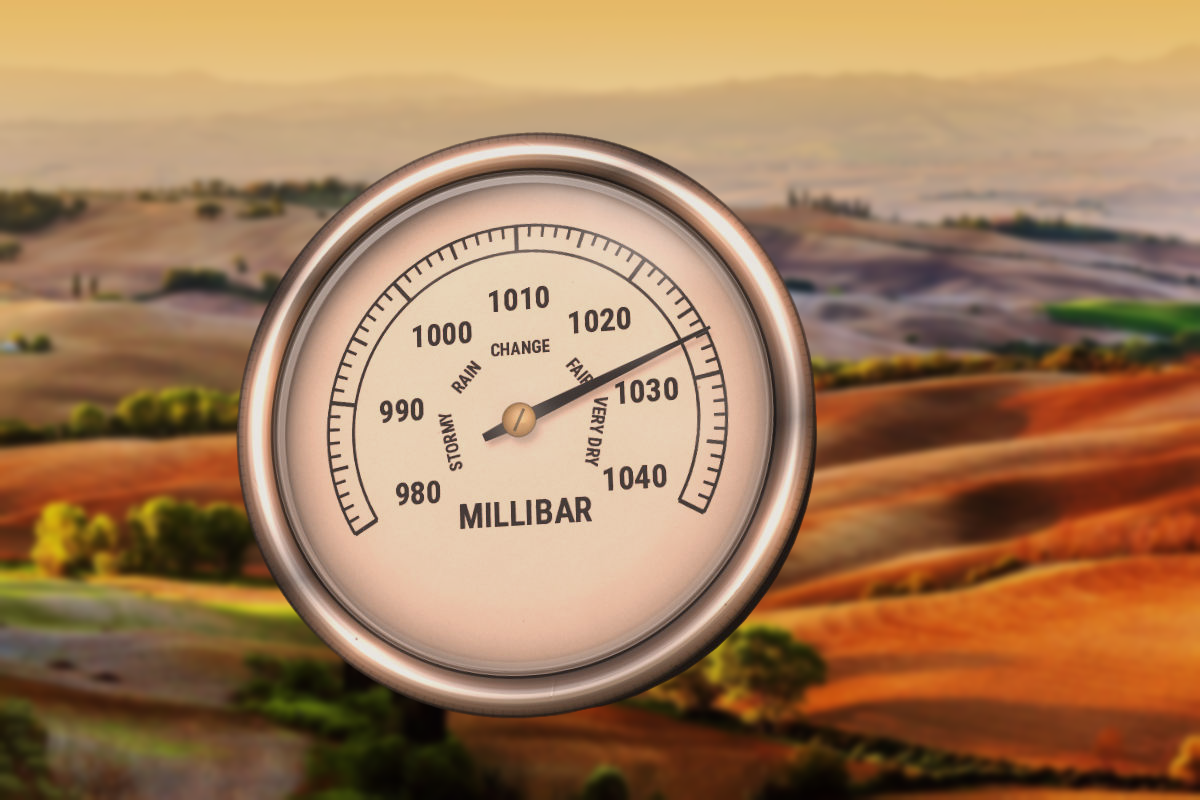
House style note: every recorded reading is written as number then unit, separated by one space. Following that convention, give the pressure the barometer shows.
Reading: 1027 mbar
